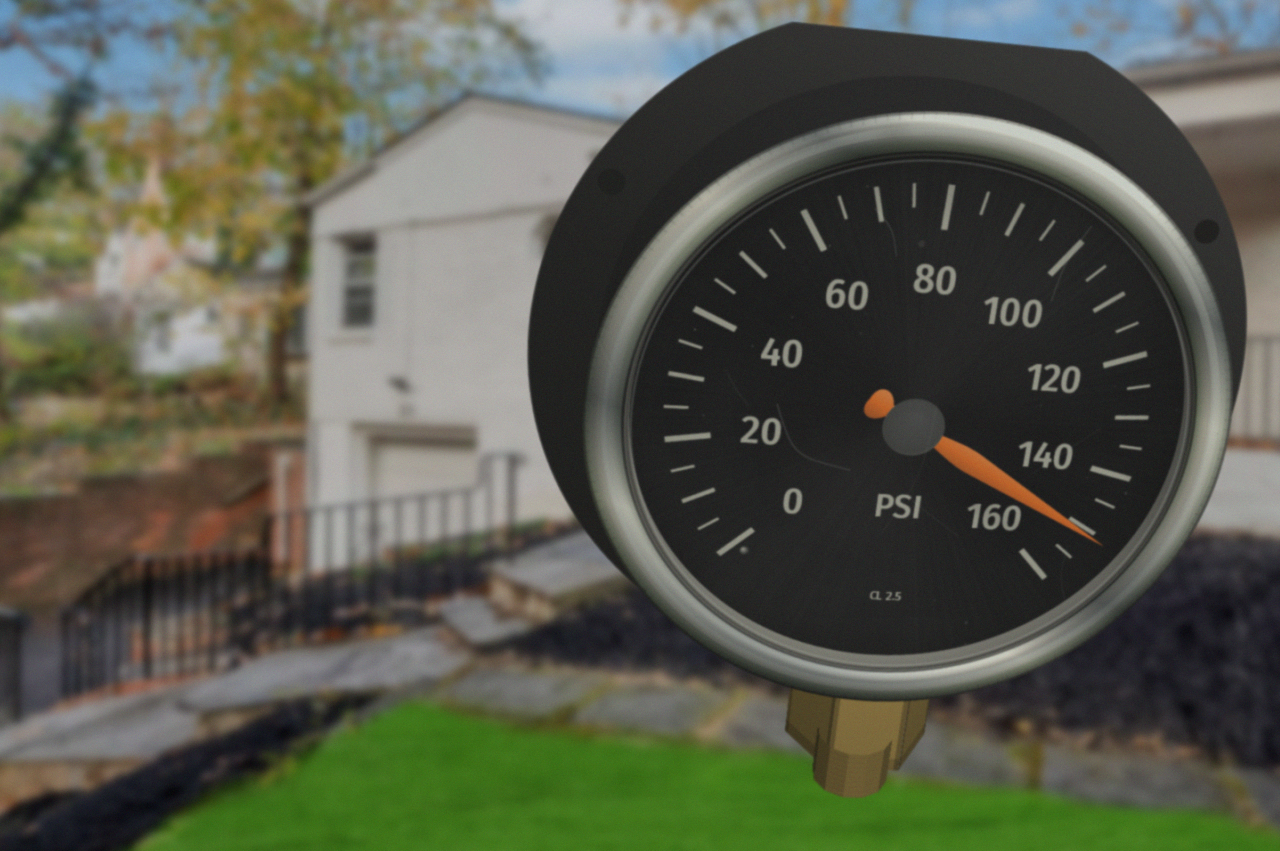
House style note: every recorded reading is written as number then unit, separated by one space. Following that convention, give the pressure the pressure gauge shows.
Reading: 150 psi
